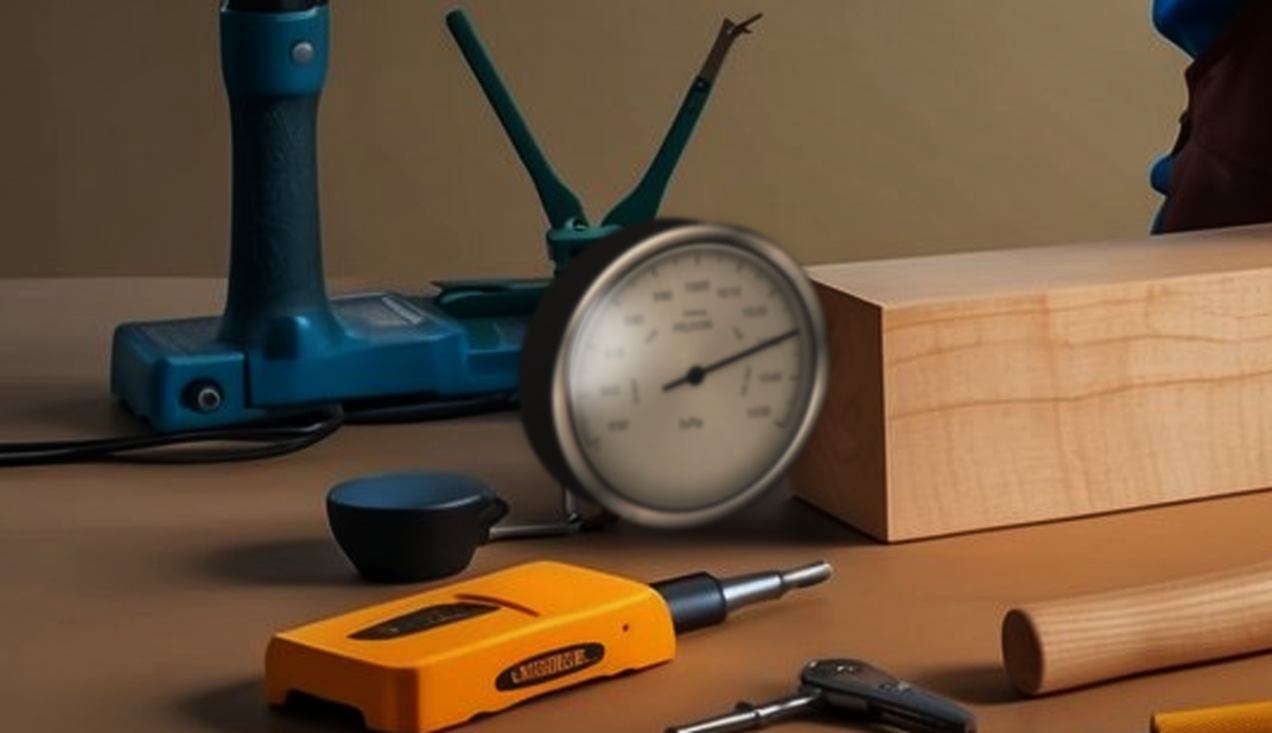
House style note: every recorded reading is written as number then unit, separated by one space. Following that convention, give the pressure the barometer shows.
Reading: 1030 hPa
